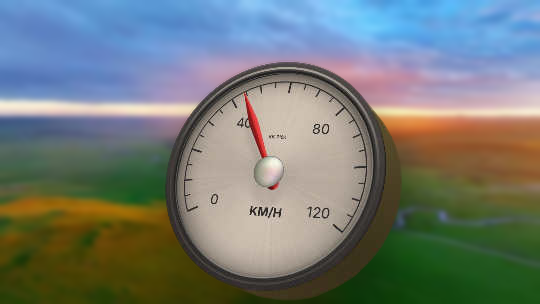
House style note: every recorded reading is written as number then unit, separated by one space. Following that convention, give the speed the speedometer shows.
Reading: 45 km/h
